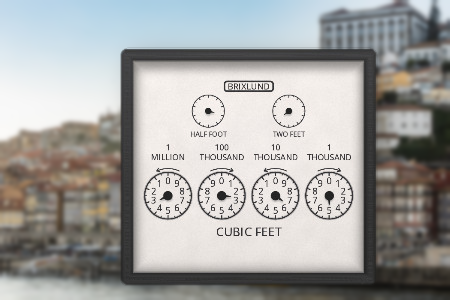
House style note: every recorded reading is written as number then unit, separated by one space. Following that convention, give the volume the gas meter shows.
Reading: 326500 ft³
